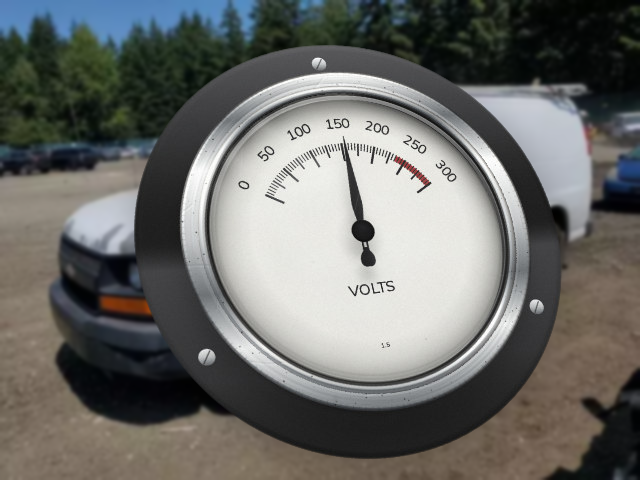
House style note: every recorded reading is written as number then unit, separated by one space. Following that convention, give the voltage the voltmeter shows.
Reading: 150 V
